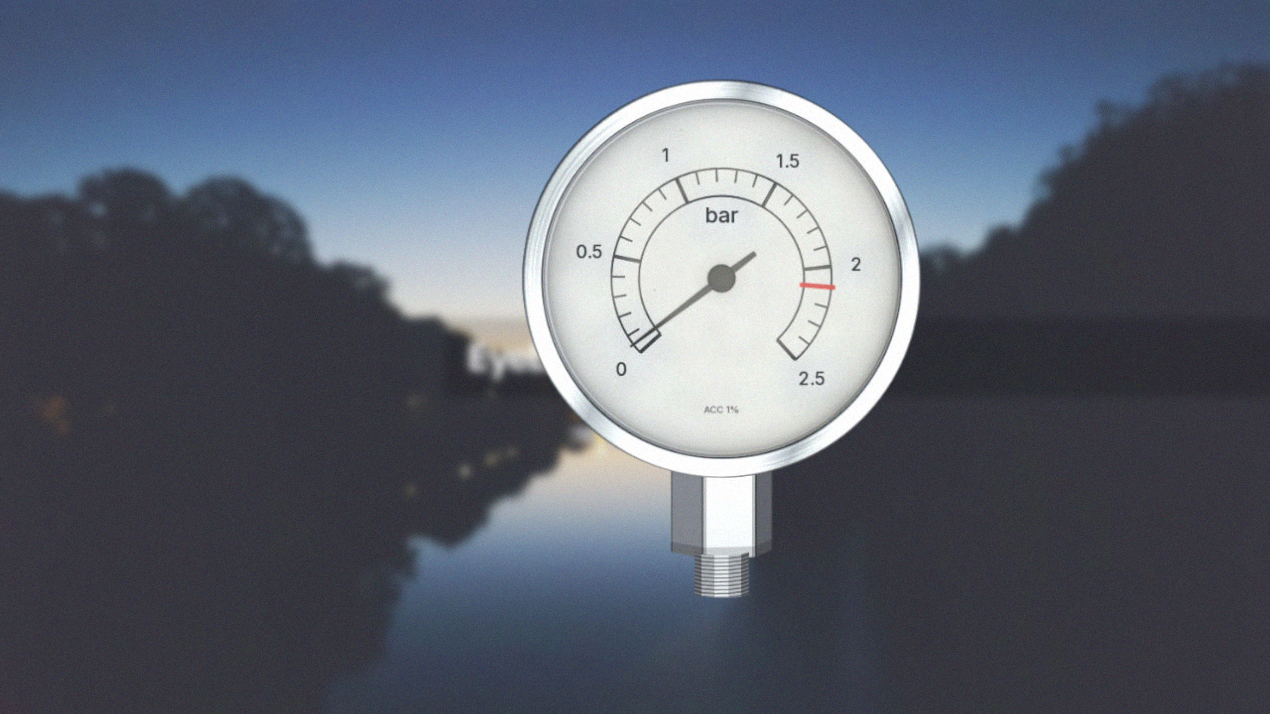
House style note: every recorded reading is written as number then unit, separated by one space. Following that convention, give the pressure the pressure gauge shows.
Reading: 0.05 bar
